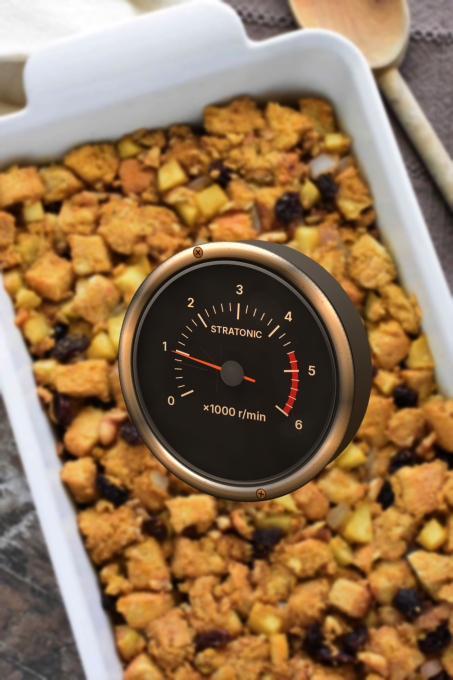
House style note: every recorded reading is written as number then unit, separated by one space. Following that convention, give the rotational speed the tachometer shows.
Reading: 1000 rpm
